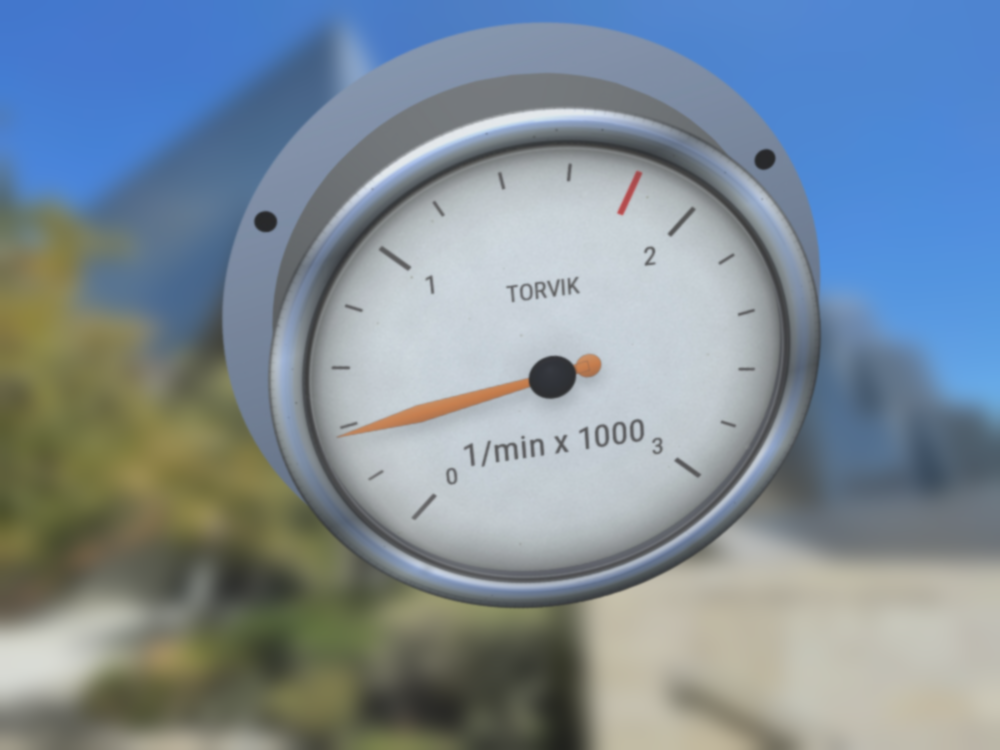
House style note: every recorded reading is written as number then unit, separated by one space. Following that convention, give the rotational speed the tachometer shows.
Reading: 400 rpm
